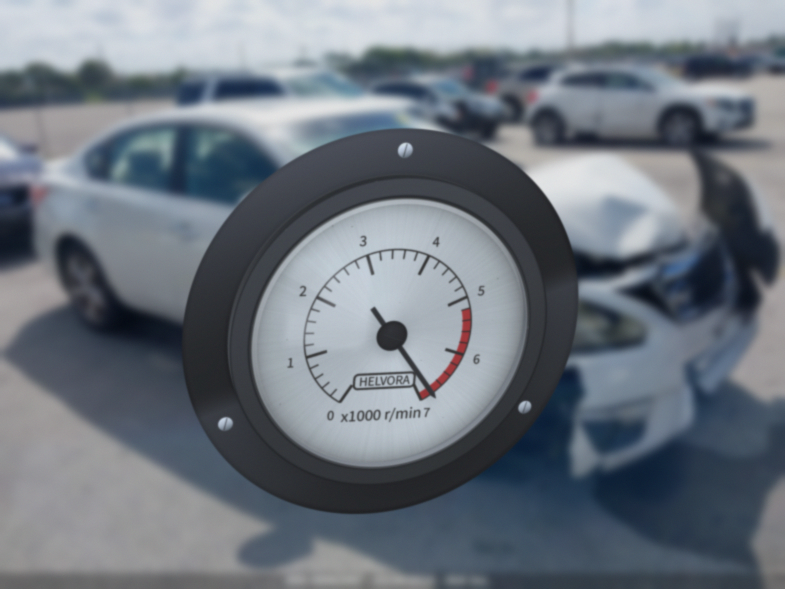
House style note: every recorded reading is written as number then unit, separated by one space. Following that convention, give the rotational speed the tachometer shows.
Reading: 6800 rpm
